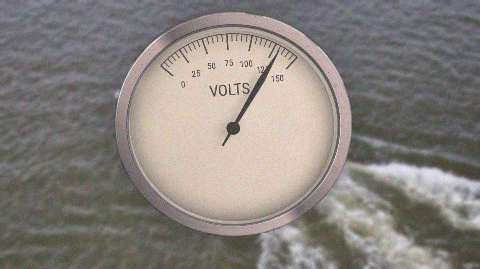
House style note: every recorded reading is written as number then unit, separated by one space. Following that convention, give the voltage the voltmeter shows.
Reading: 130 V
